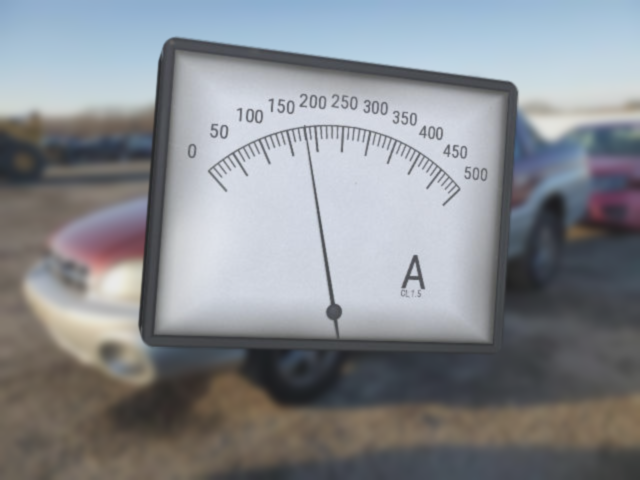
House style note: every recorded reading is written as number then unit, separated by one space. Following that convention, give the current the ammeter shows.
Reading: 180 A
